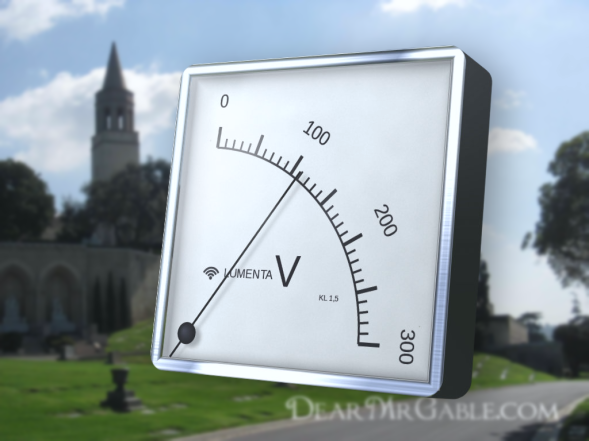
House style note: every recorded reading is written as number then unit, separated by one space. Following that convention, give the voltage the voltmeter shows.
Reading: 110 V
